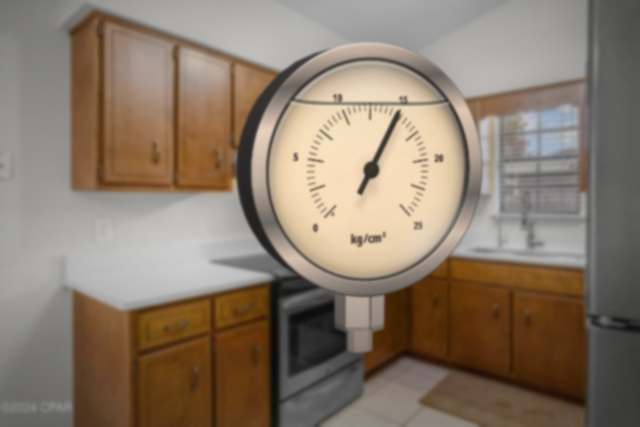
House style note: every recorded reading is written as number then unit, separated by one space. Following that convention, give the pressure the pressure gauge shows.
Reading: 15 kg/cm²
